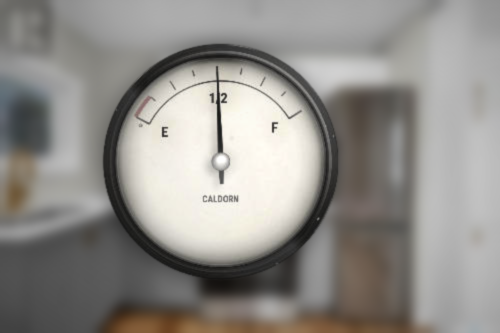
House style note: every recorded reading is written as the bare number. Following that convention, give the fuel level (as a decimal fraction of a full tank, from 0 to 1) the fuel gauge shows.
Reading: 0.5
